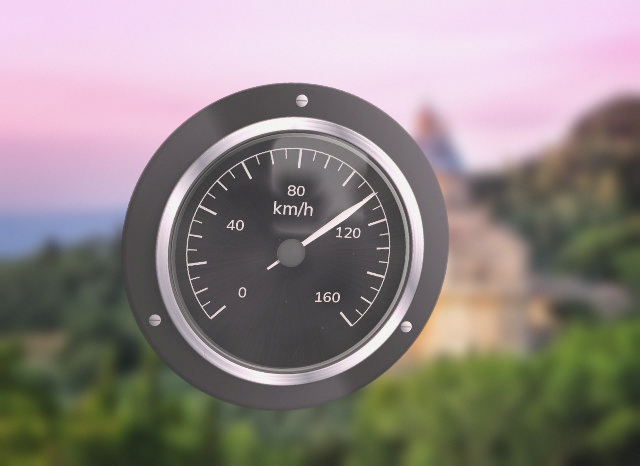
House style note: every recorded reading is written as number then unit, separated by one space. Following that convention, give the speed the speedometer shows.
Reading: 110 km/h
